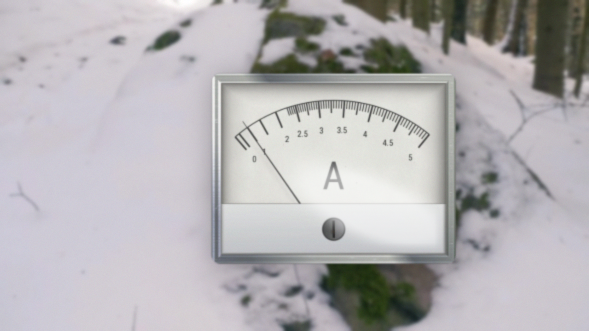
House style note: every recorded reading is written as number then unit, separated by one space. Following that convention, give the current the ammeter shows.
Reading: 1 A
